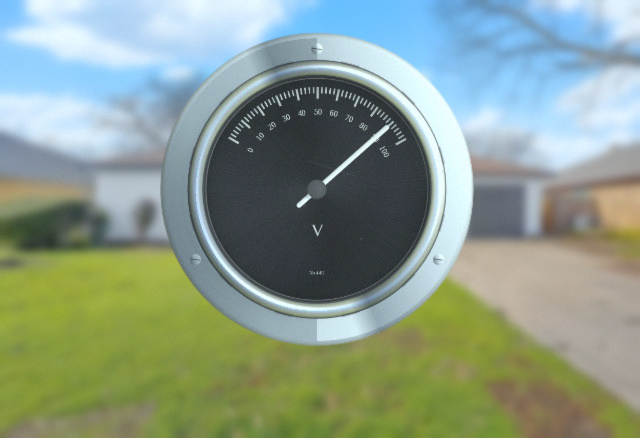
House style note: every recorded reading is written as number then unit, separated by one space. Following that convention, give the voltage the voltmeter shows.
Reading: 90 V
